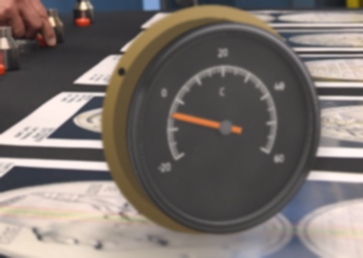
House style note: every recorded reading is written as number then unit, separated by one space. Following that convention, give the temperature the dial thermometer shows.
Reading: -5 °C
